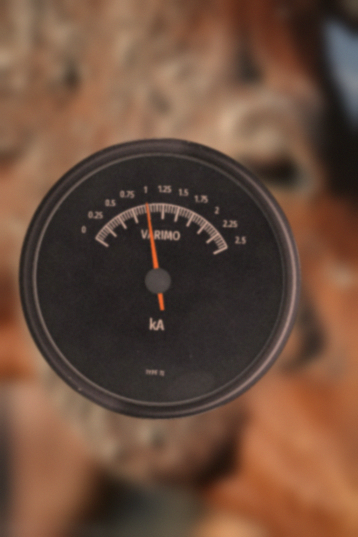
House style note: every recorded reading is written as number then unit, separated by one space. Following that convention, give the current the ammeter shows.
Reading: 1 kA
